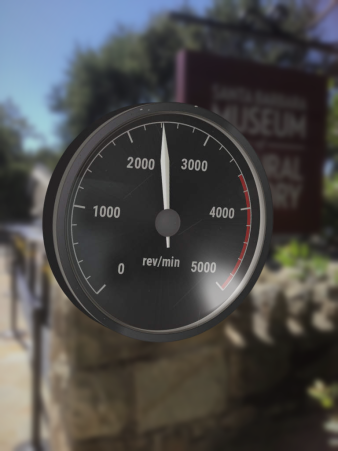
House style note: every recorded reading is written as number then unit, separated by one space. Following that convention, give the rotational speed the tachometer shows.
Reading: 2400 rpm
